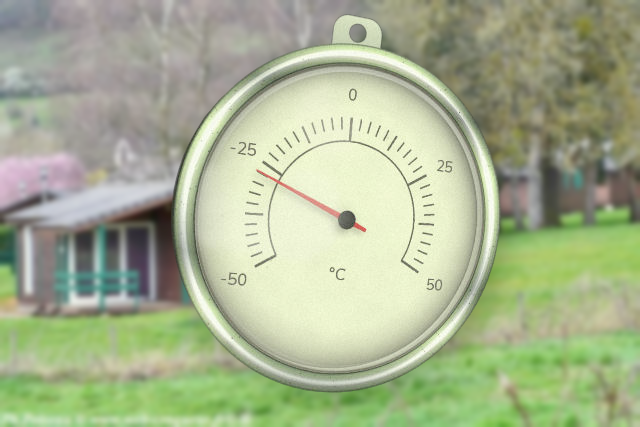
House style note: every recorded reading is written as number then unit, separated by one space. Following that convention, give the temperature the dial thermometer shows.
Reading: -27.5 °C
